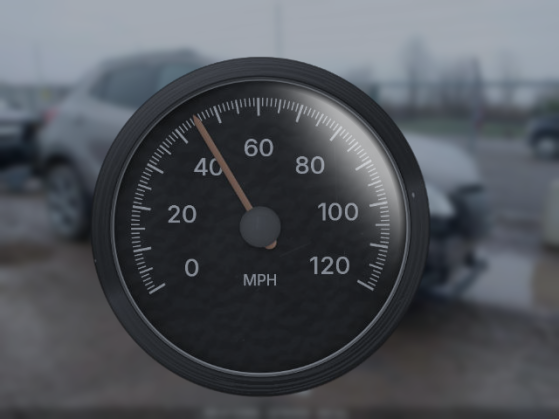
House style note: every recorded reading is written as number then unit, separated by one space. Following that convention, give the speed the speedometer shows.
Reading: 45 mph
